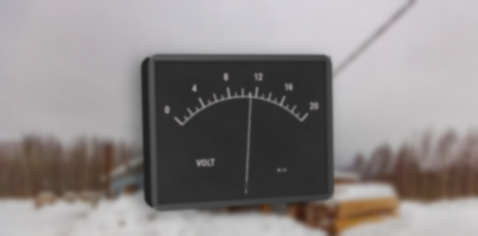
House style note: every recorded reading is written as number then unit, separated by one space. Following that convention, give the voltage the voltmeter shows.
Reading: 11 V
